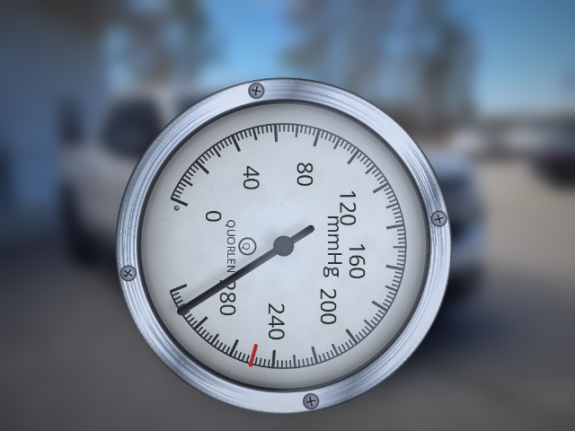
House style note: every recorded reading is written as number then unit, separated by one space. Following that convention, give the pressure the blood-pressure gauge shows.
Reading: 290 mmHg
